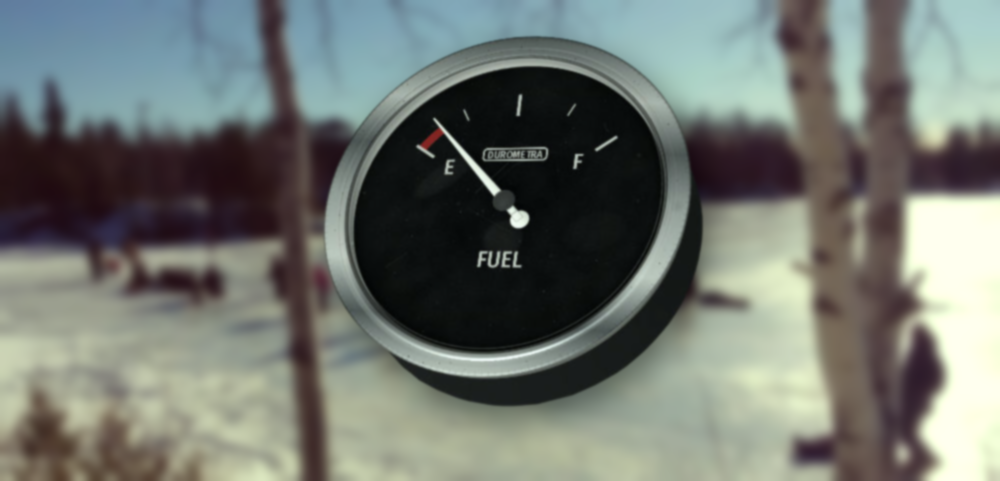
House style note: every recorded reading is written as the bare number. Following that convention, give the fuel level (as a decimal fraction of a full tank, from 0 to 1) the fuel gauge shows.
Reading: 0.125
